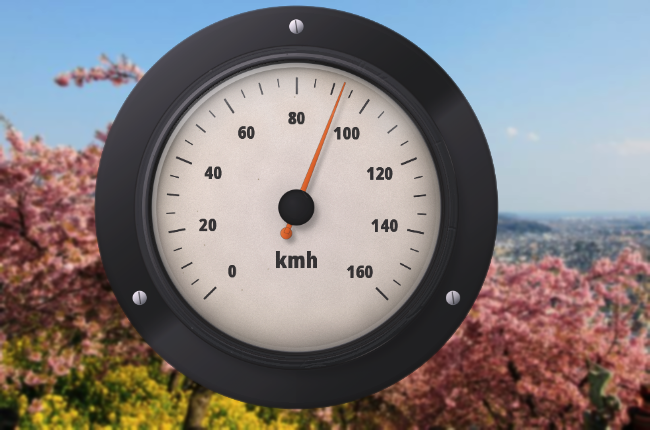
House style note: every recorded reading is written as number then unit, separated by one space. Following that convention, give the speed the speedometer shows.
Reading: 92.5 km/h
